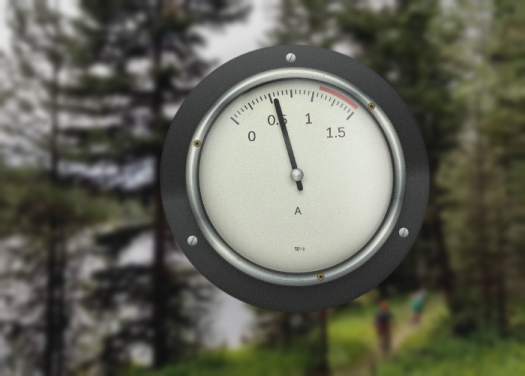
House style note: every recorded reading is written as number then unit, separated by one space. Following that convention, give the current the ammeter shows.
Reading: 0.55 A
